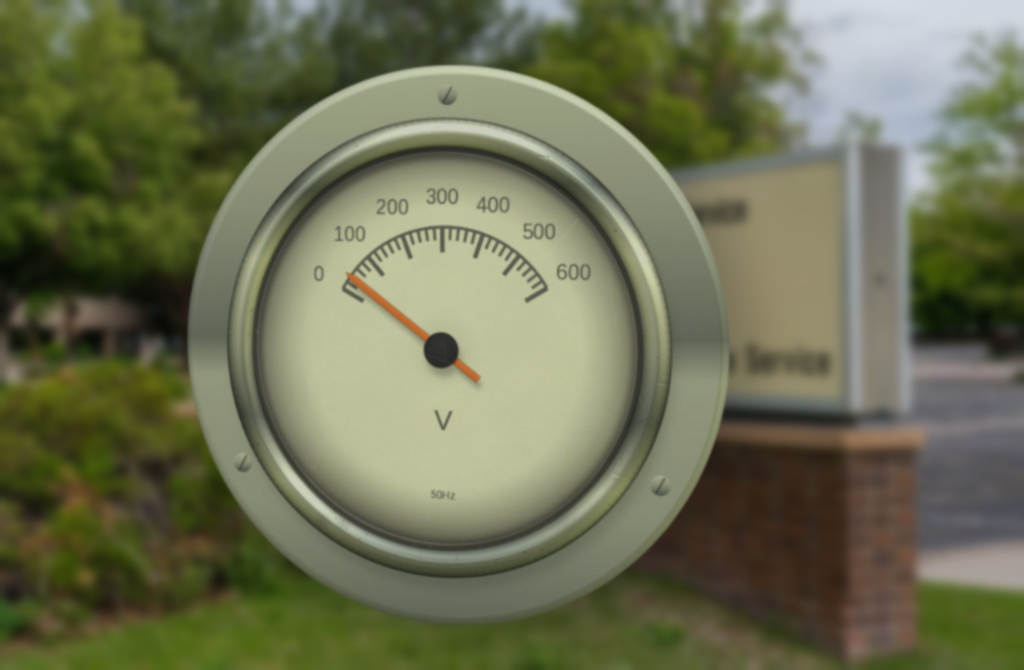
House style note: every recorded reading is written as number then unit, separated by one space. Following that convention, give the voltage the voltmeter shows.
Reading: 40 V
